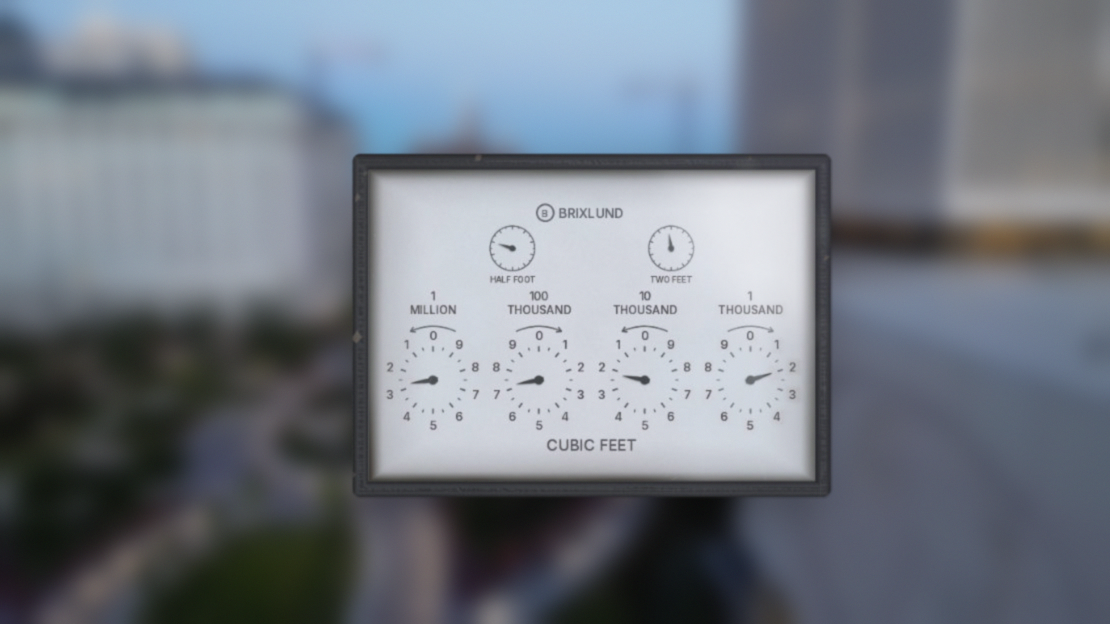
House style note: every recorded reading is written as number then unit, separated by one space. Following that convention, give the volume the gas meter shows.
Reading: 272200 ft³
